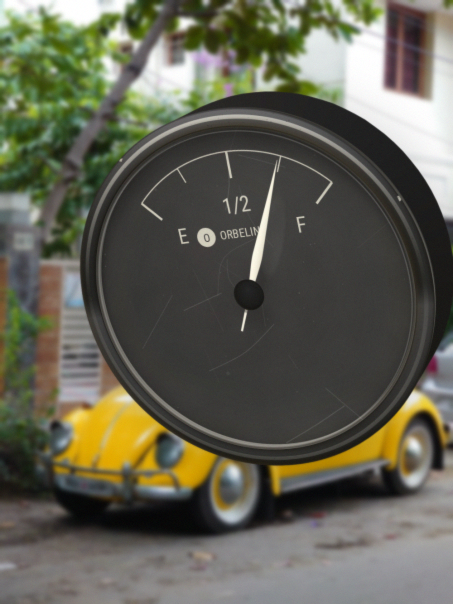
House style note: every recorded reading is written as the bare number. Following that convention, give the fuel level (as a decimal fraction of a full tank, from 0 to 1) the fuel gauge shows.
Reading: 0.75
